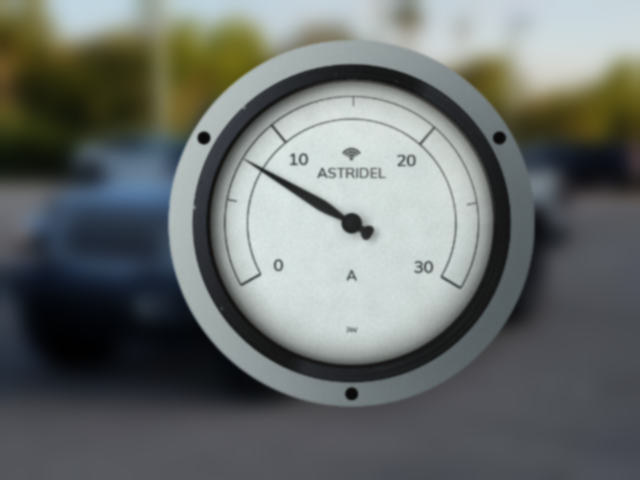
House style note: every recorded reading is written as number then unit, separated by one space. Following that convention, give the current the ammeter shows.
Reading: 7.5 A
